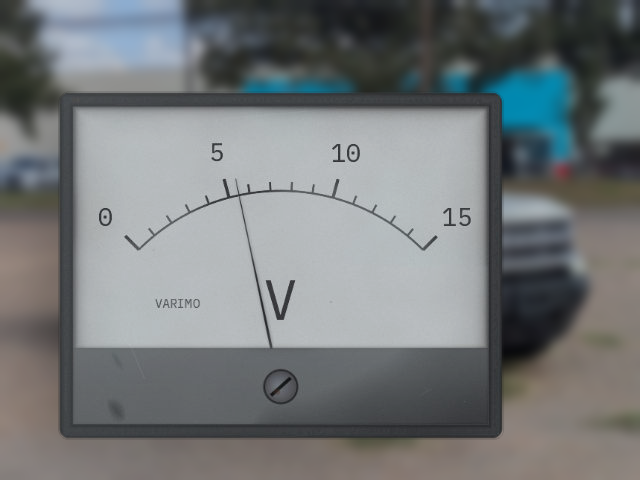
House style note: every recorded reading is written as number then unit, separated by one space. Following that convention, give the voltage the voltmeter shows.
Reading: 5.5 V
